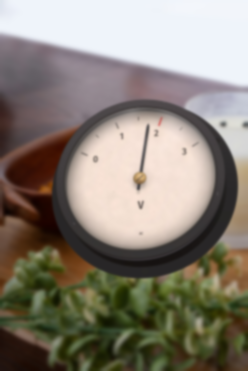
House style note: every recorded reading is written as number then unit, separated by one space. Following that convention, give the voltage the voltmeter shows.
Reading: 1.75 V
